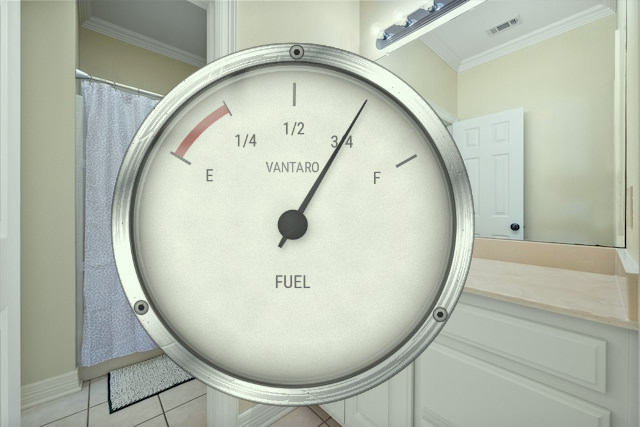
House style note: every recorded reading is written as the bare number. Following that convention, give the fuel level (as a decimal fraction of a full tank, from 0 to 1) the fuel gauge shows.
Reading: 0.75
